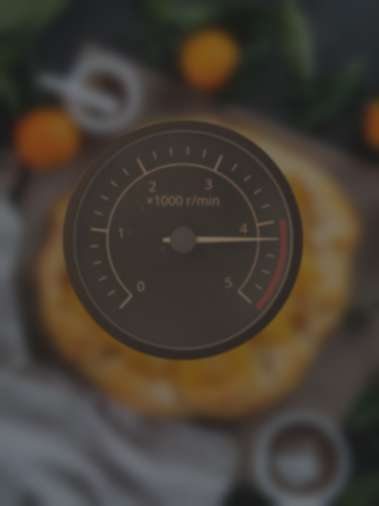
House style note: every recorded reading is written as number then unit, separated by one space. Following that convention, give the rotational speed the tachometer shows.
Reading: 4200 rpm
